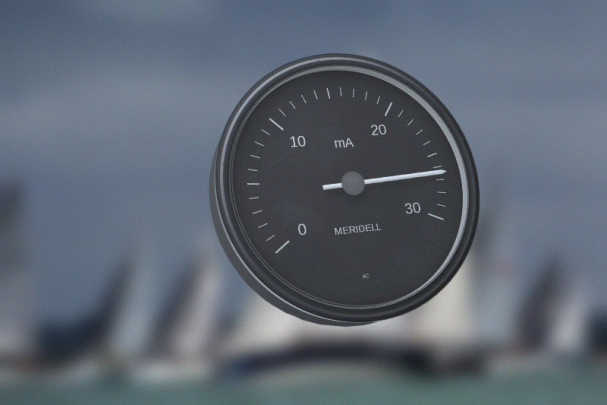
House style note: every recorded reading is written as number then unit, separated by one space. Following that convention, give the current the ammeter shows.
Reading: 26.5 mA
